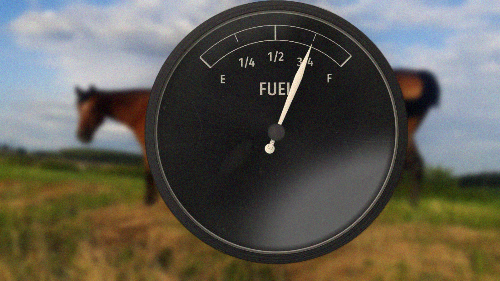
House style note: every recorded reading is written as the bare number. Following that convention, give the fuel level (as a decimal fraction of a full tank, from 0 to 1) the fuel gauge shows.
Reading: 0.75
